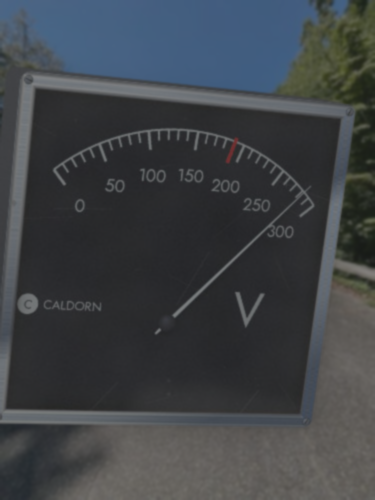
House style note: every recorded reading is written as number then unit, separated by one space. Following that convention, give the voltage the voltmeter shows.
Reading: 280 V
